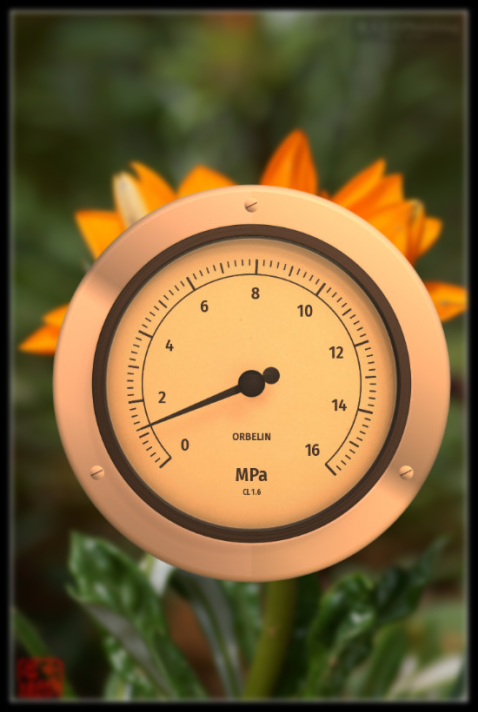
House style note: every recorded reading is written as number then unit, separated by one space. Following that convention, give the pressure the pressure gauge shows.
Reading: 1.2 MPa
